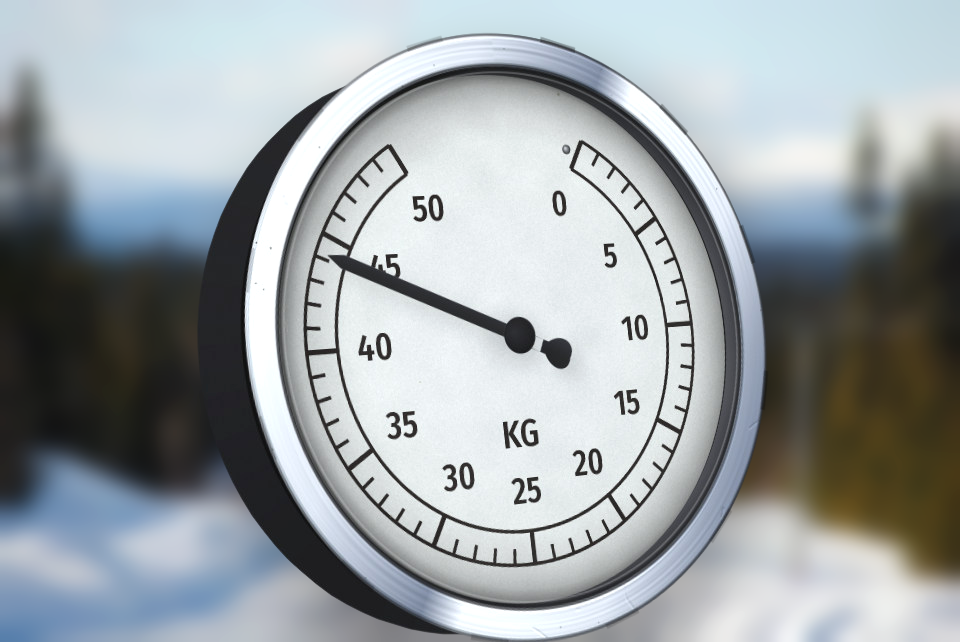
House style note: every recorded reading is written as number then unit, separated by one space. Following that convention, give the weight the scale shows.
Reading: 44 kg
